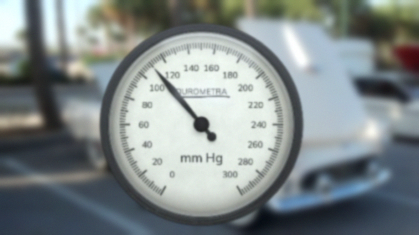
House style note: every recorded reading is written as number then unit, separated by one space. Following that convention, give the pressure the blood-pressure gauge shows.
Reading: 110 mmHg
